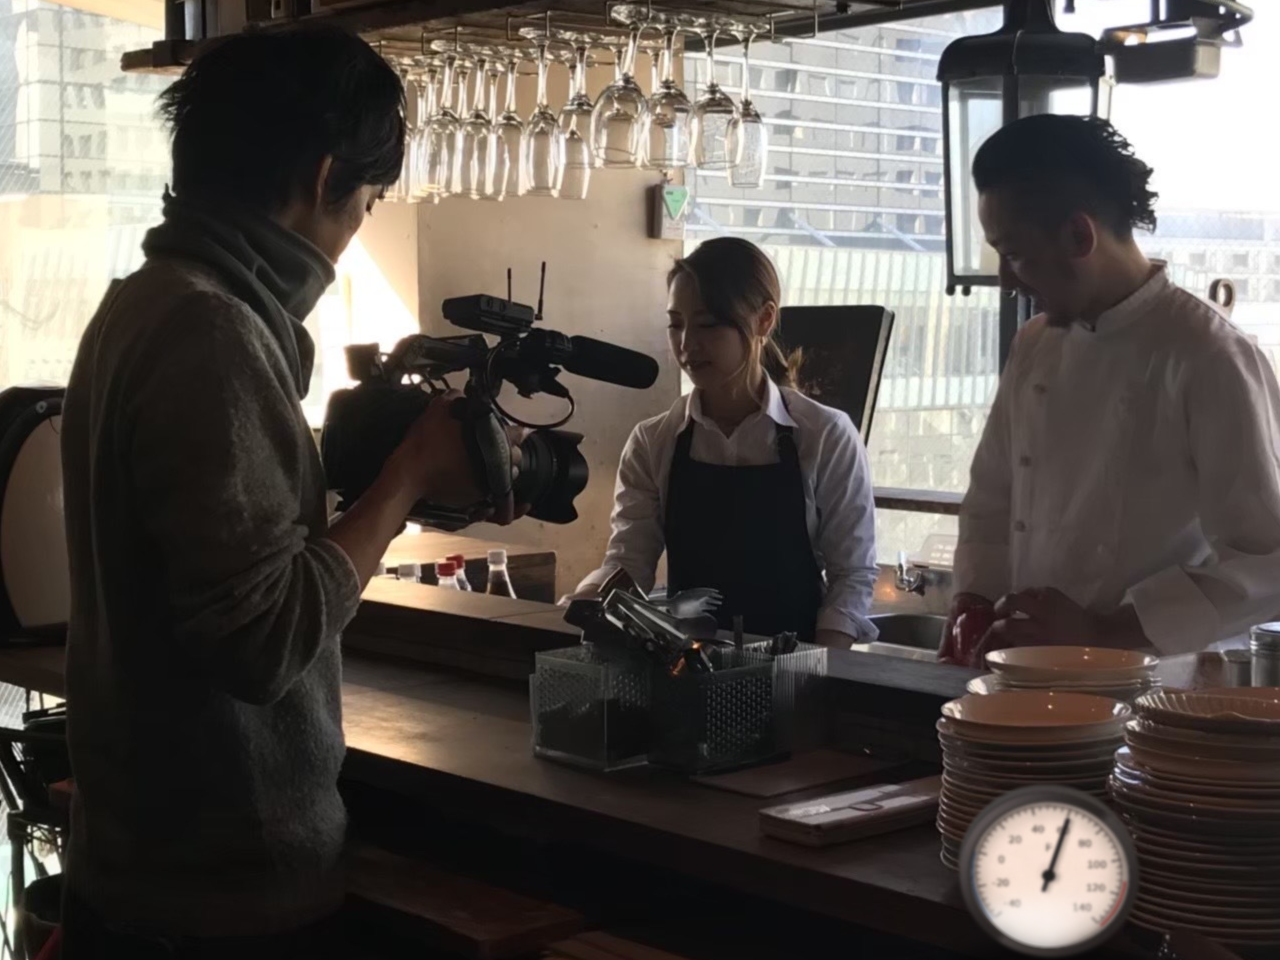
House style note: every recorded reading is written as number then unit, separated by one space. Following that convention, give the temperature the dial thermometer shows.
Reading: 60 °F
